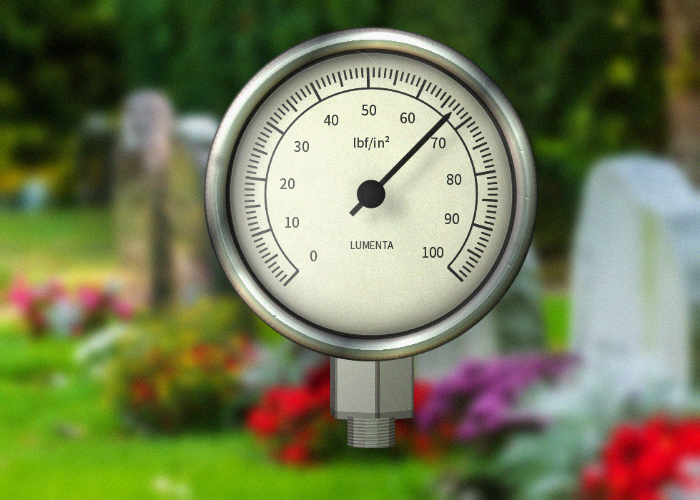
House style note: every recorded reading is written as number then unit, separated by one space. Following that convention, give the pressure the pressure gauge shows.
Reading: 67 psi
